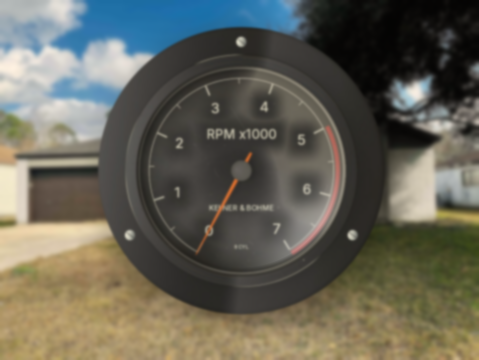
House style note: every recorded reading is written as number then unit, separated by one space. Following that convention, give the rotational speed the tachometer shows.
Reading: 0 rpm
